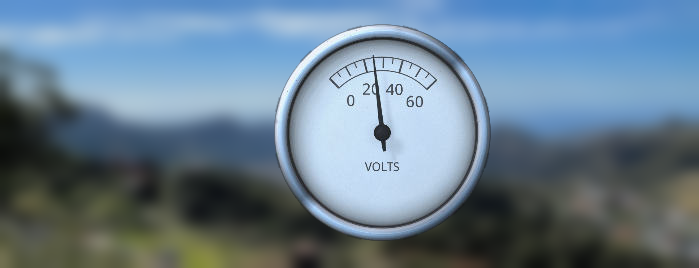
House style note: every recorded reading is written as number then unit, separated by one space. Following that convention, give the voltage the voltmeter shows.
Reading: 25 V
